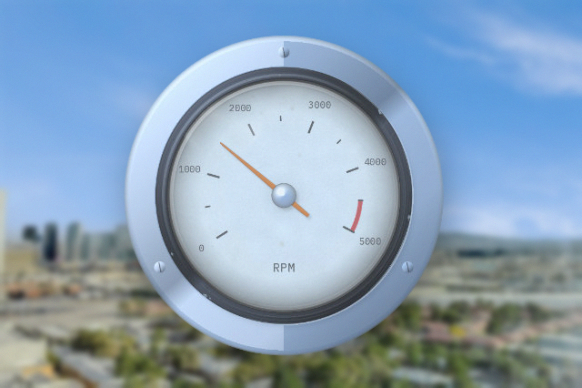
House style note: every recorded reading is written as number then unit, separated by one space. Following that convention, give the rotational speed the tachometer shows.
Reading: 1500 rpm
